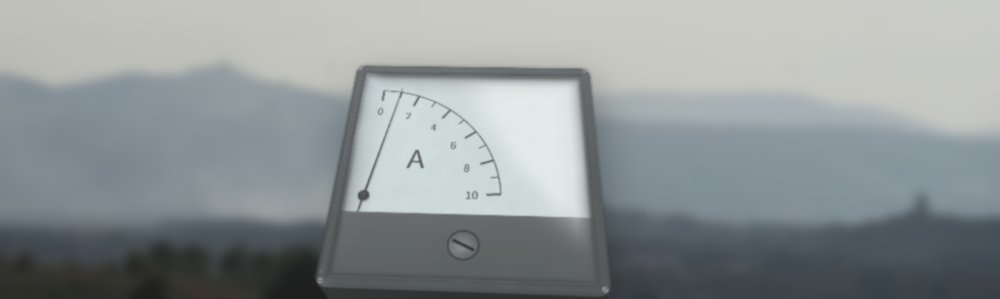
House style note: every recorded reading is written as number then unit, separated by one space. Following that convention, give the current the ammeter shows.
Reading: 1 A
